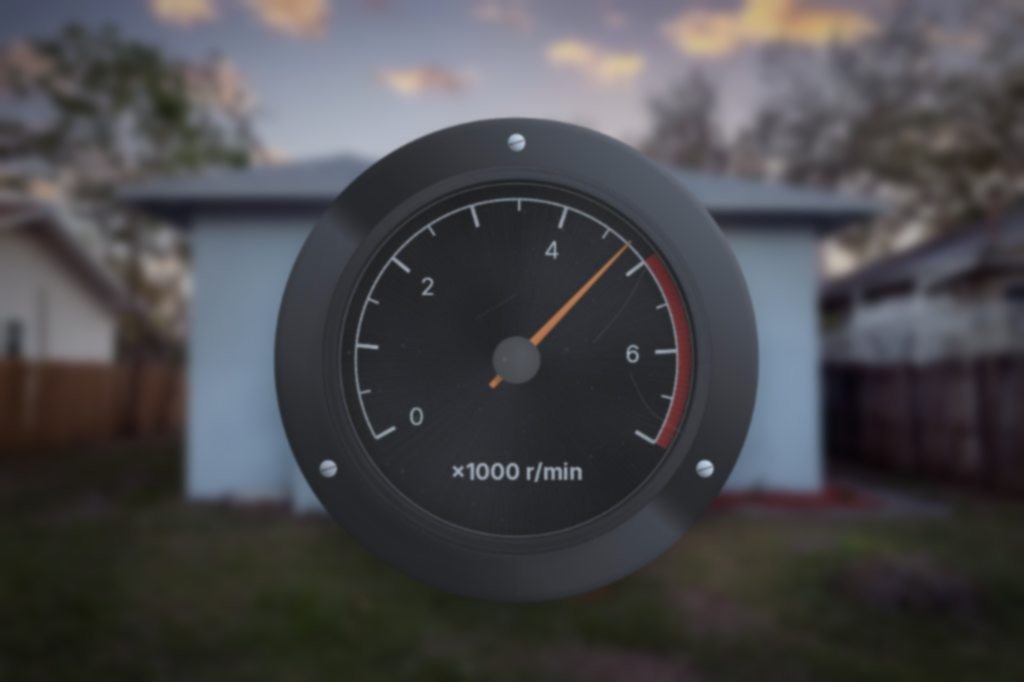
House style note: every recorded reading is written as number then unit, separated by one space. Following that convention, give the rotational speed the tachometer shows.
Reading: 4750 rpm
